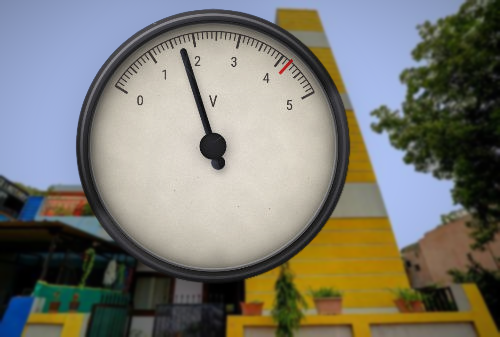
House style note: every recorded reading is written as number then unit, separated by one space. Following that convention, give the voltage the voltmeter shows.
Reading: 1.7 V
